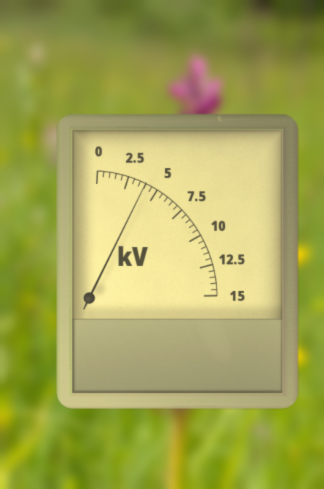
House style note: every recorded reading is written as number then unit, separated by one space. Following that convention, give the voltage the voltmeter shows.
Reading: 4 kV
